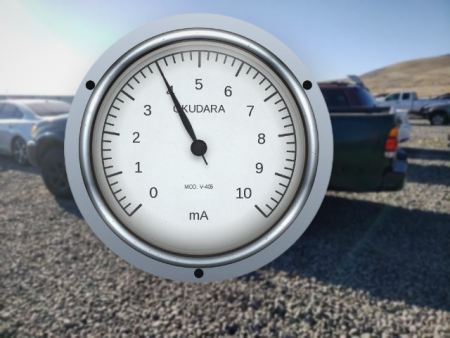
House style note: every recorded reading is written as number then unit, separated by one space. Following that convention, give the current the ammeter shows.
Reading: 4 mA
